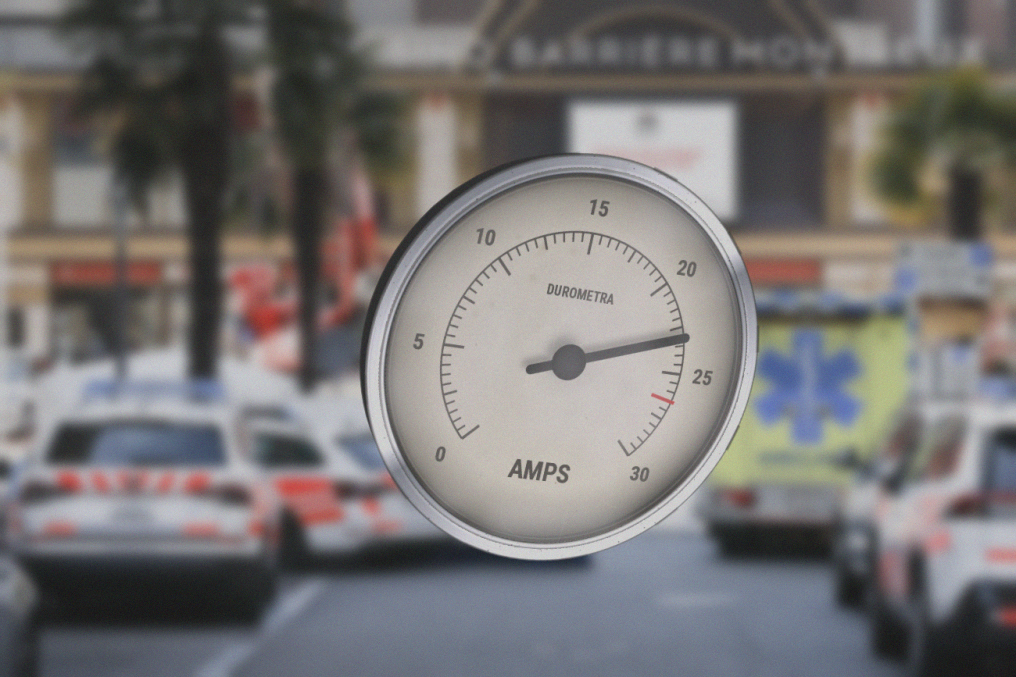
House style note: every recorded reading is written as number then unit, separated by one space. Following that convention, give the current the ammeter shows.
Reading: 23 A
